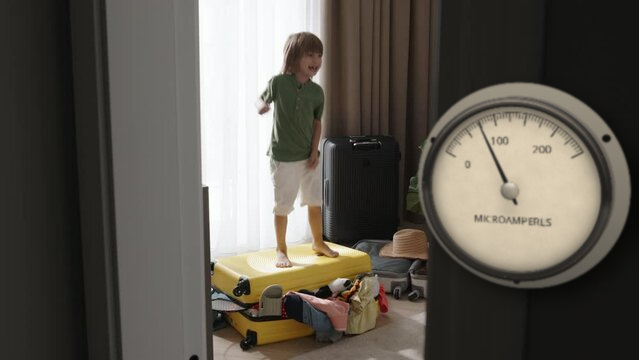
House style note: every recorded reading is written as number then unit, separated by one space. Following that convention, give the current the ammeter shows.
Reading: 75 µA
